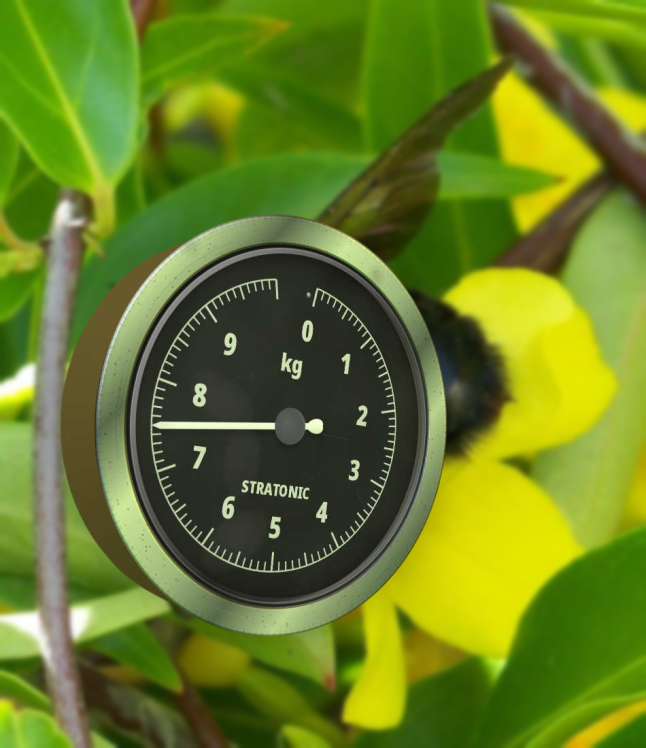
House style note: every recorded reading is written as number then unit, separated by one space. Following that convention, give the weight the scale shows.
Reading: 7.5 kg
